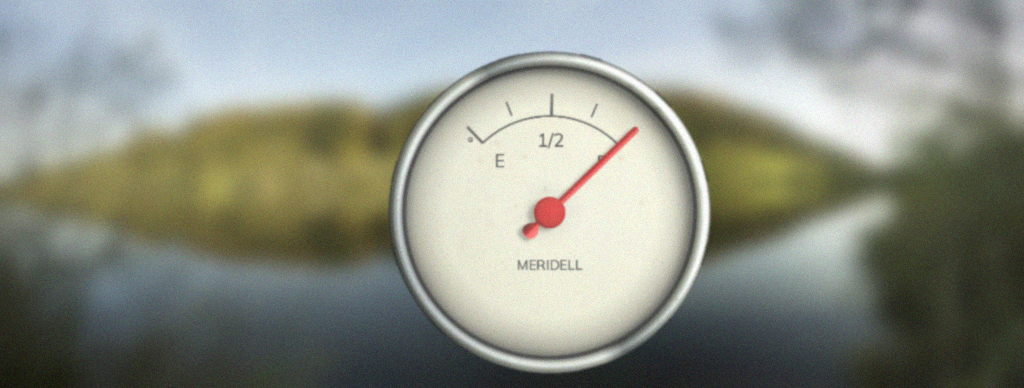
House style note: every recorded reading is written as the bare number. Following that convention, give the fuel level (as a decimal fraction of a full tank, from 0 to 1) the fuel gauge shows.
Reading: 1
